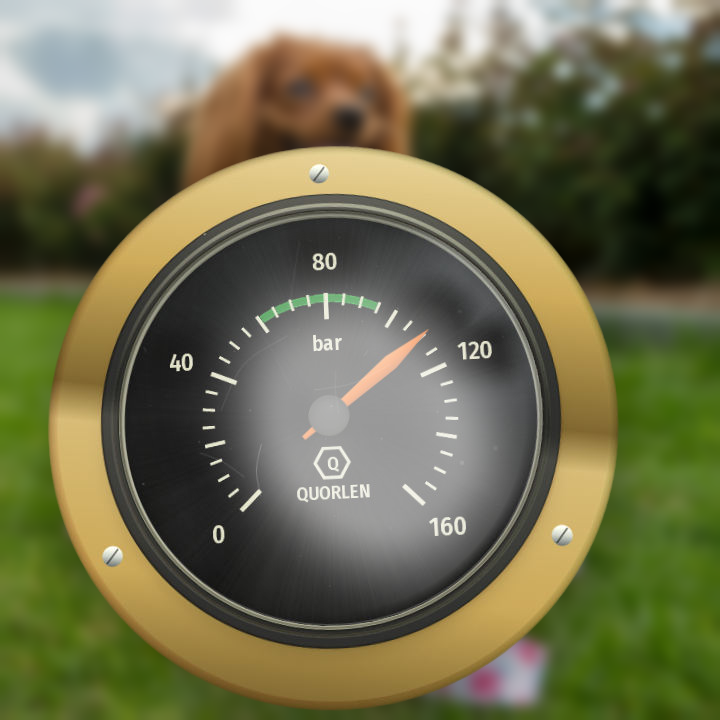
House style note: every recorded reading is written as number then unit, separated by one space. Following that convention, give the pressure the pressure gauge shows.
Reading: 110 bar
